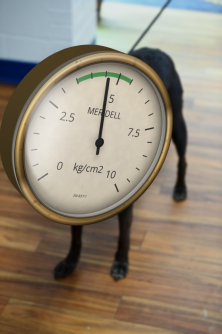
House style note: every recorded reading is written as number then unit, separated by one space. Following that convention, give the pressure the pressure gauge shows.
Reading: 4.5 kg/cm²
